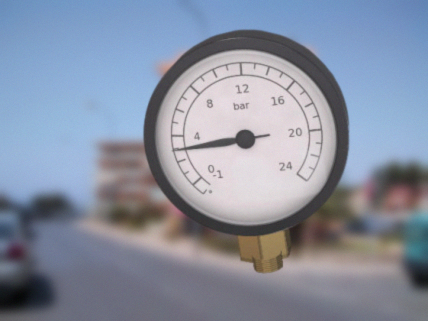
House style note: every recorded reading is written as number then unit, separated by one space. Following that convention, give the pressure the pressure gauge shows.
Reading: 3 bar
